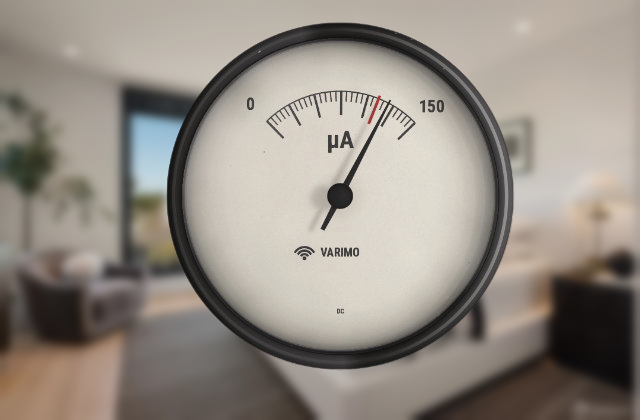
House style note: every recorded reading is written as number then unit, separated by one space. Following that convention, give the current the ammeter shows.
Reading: 120 µA
